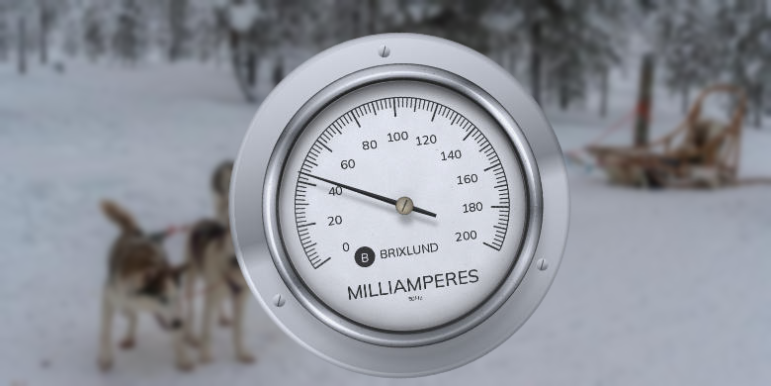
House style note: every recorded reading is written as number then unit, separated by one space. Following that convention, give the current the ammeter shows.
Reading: 44 mA
